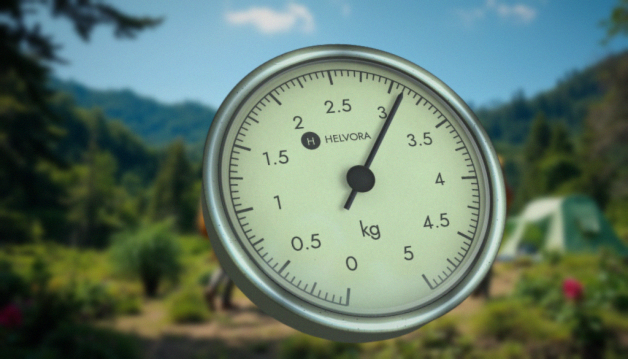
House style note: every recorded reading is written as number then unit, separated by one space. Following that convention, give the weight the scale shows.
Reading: 3.1 kg
